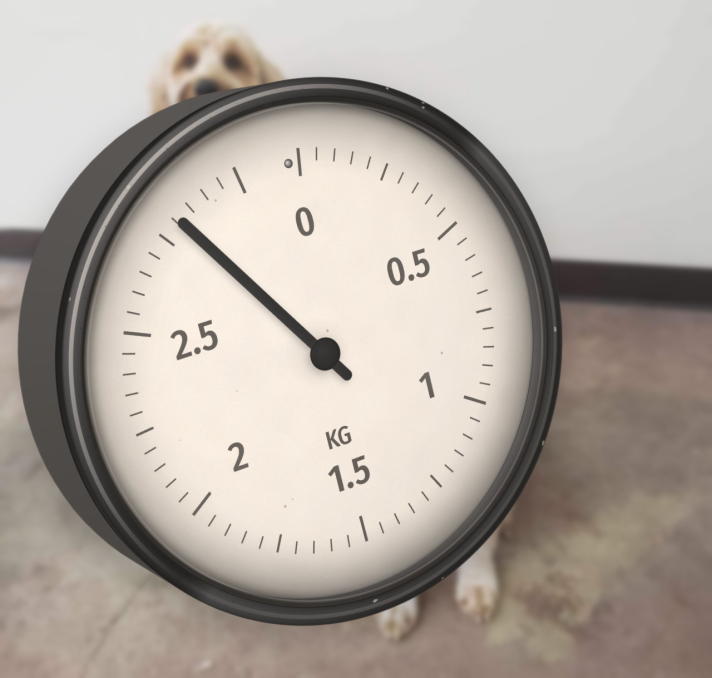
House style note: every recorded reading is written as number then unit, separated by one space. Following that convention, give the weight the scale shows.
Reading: 2.8 kg
